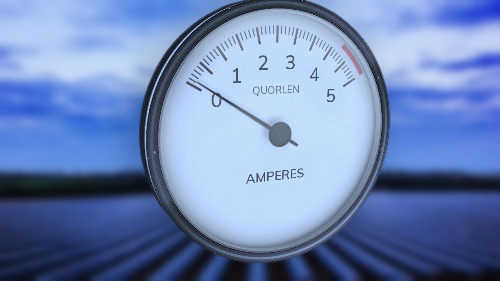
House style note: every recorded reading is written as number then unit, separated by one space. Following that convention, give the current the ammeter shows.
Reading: 0.1 A
